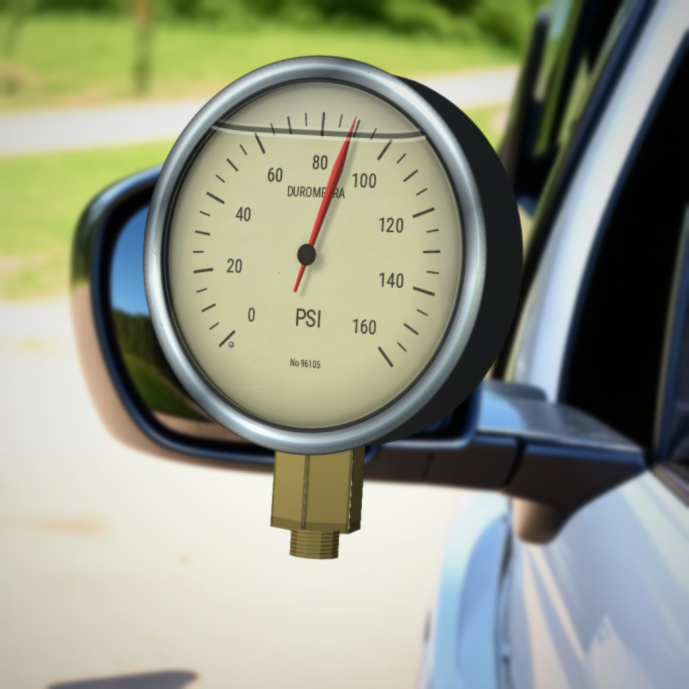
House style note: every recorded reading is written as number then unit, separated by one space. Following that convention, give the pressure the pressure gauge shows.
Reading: 90 psi
